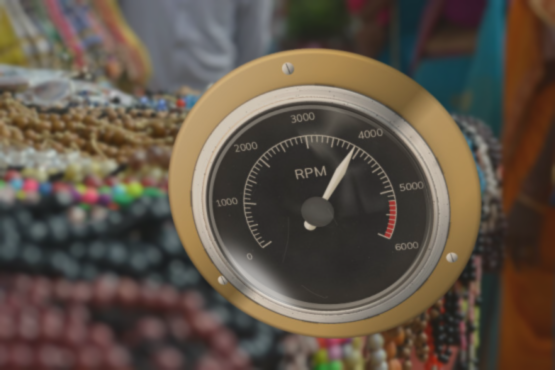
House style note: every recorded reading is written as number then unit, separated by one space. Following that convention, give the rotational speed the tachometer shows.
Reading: 3900 rpm
